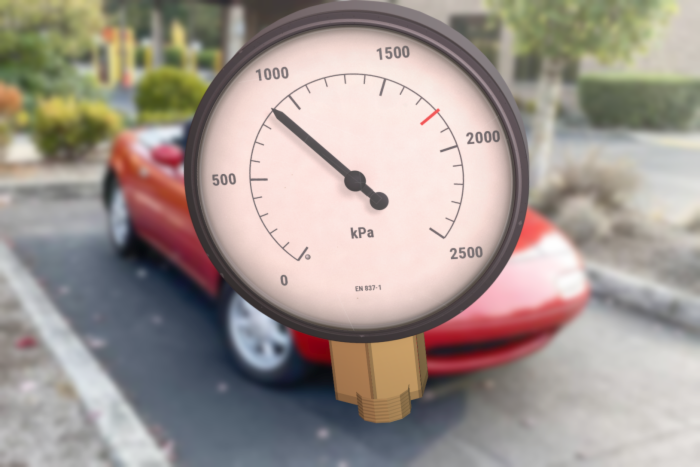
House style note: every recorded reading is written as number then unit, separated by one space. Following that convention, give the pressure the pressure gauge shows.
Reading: 900 kPa
